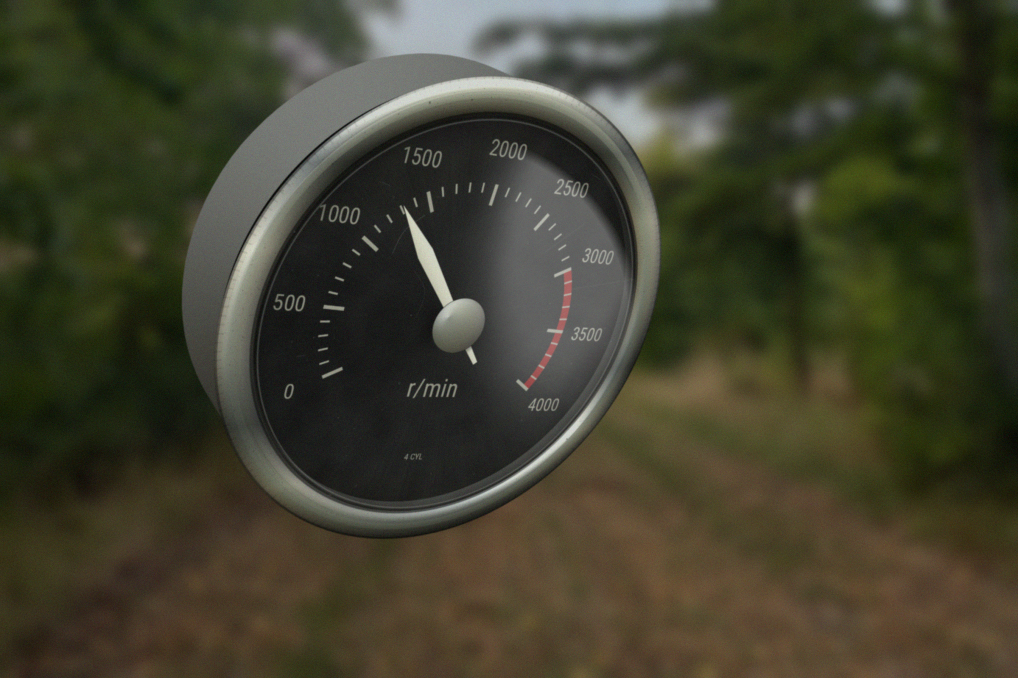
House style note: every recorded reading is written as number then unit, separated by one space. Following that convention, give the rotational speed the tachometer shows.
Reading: 1300 rpm
